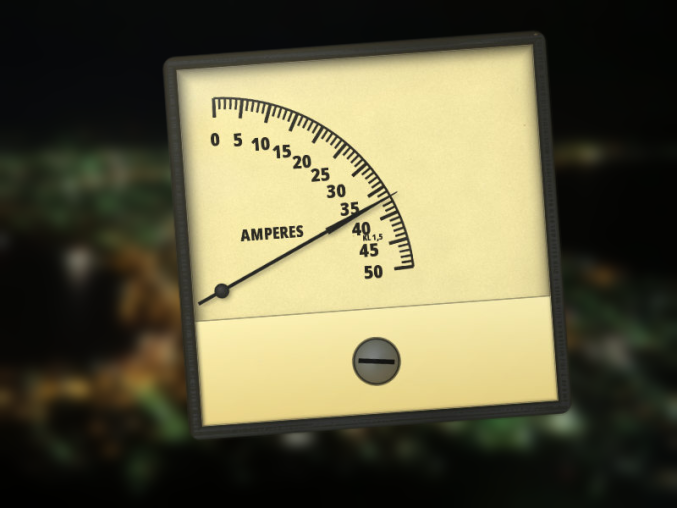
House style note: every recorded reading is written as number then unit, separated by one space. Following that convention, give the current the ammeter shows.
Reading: 37 A
